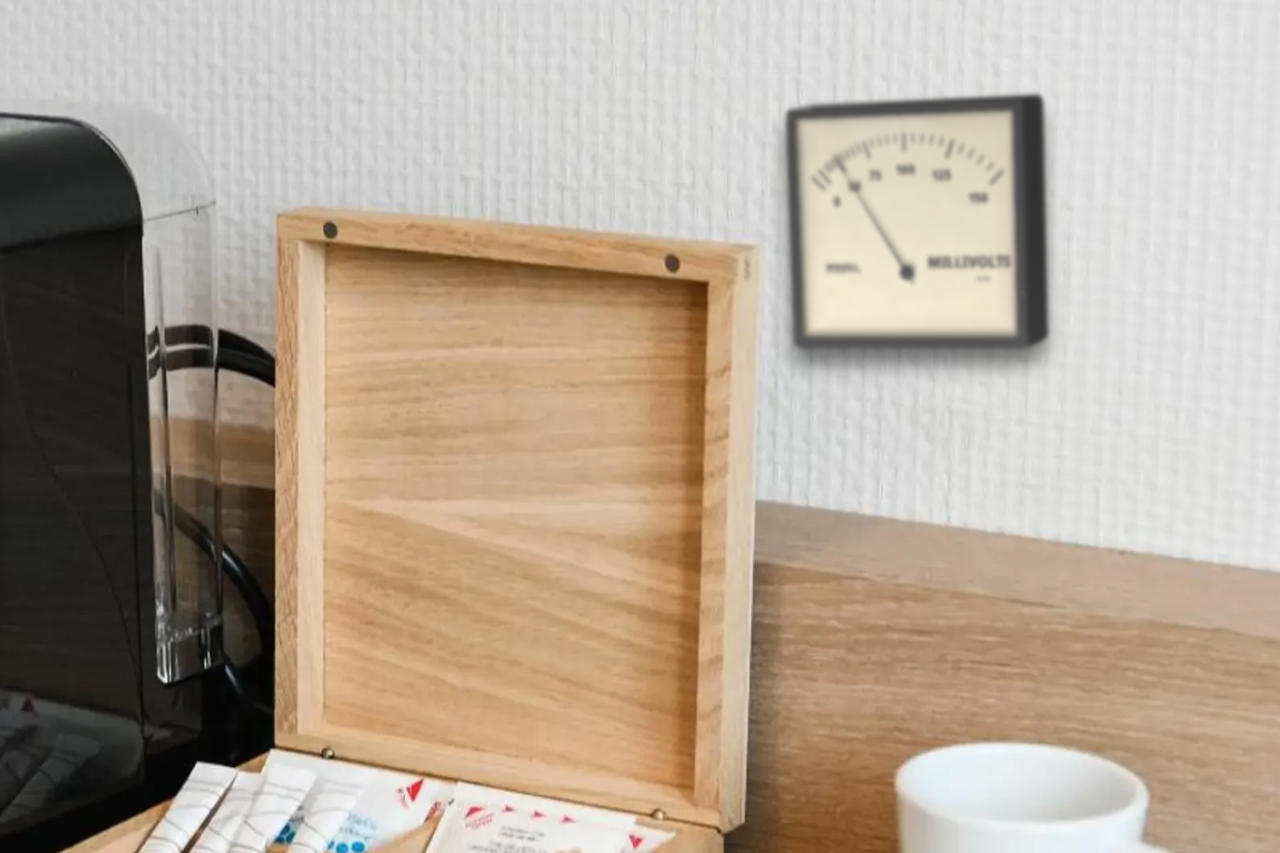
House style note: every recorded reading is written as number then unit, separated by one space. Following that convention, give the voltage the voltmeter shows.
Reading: 50 mV
